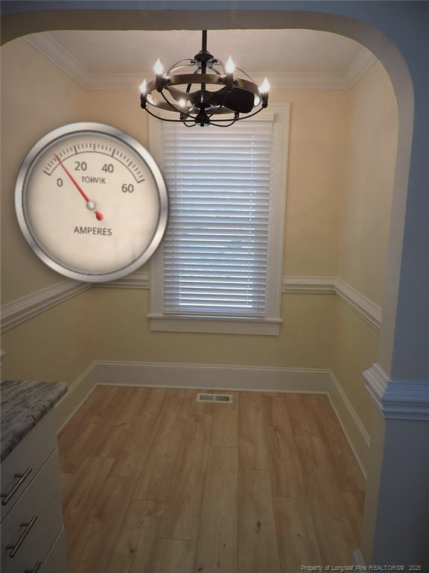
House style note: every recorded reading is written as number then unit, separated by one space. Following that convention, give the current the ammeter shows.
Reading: 10 A
